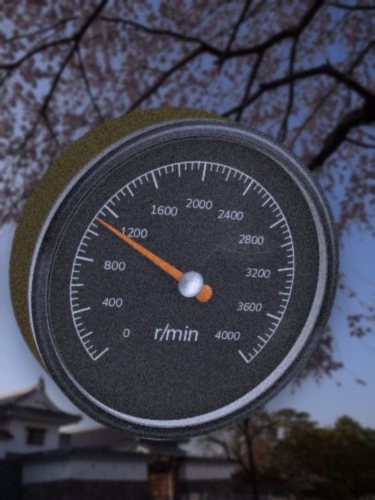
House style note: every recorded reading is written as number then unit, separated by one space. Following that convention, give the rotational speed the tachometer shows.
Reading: 1100 rpm
